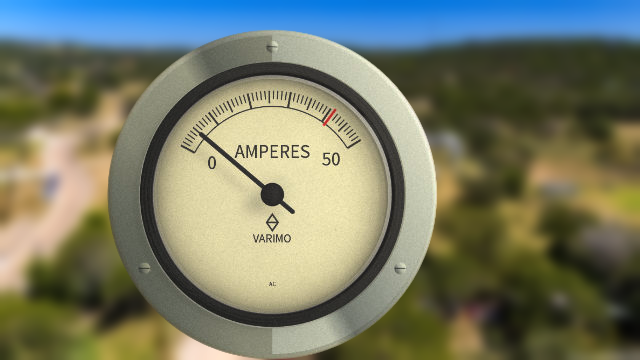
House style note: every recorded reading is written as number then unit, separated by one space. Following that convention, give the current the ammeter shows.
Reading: 5 A
